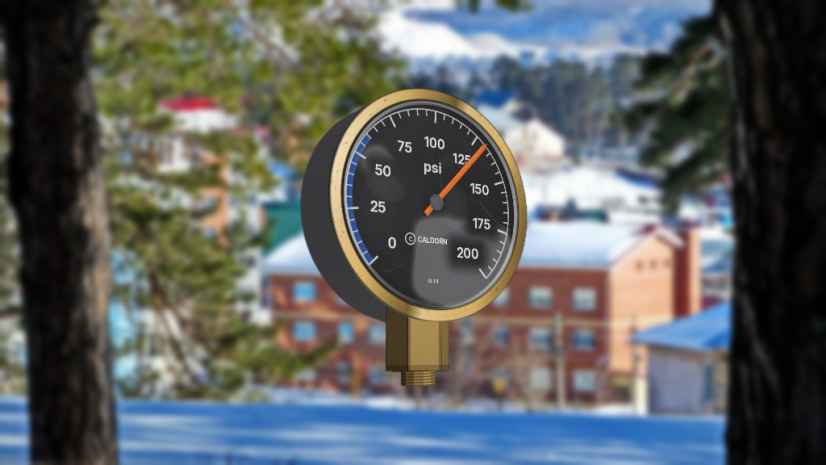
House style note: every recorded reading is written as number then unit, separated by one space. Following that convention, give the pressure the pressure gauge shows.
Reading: 130 psi
